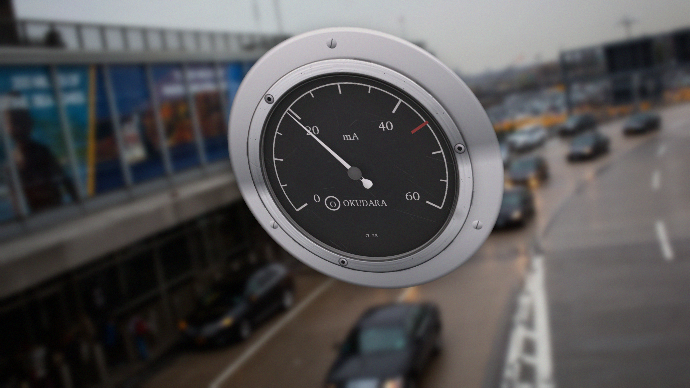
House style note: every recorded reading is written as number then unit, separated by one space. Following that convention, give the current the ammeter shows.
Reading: 20 mA
